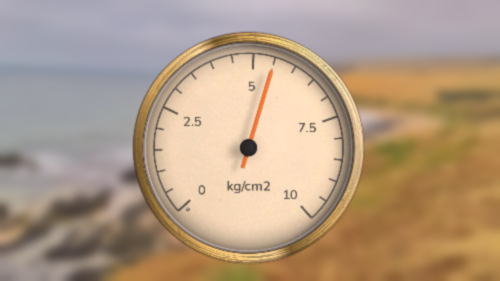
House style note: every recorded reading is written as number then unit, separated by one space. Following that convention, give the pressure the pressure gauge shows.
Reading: 5.5 kg/cm²
